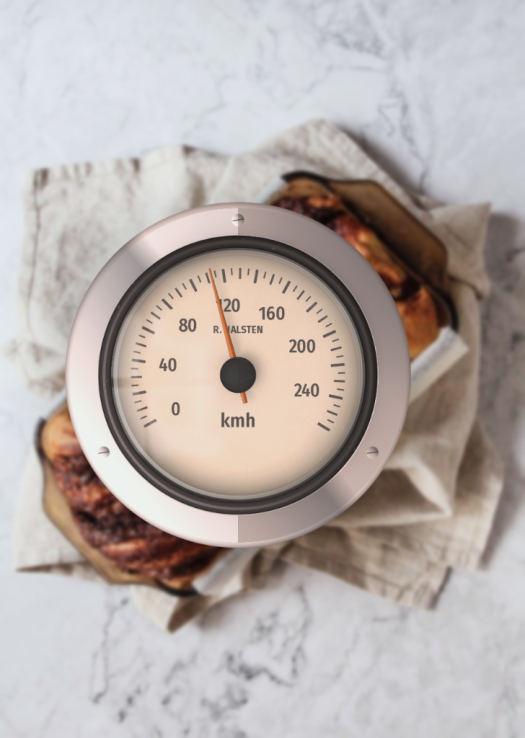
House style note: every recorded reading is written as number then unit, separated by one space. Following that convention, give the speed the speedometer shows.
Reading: 112.5 km/h
